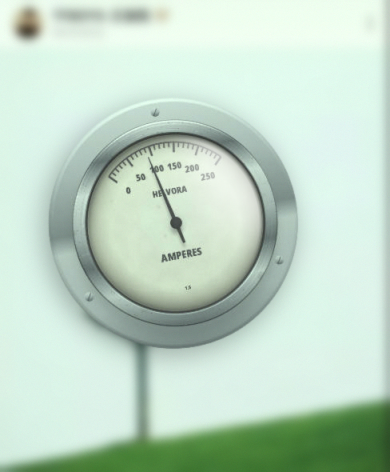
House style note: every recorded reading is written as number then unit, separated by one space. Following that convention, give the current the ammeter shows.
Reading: 90 A
